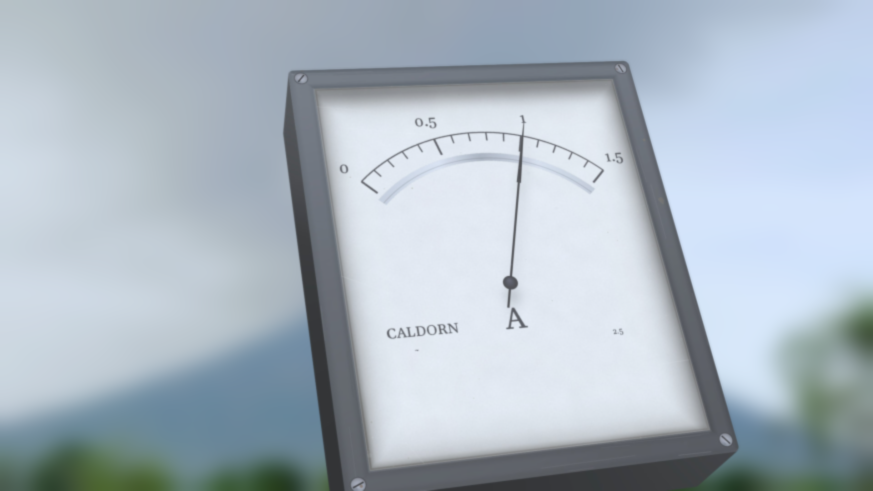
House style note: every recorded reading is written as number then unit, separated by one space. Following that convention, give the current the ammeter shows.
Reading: 1 A
